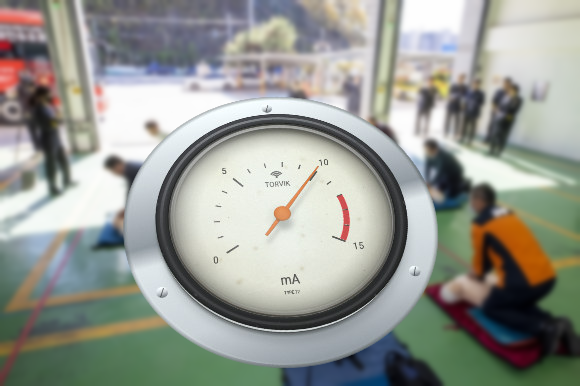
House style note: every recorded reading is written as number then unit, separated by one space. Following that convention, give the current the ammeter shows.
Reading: 10 mA
